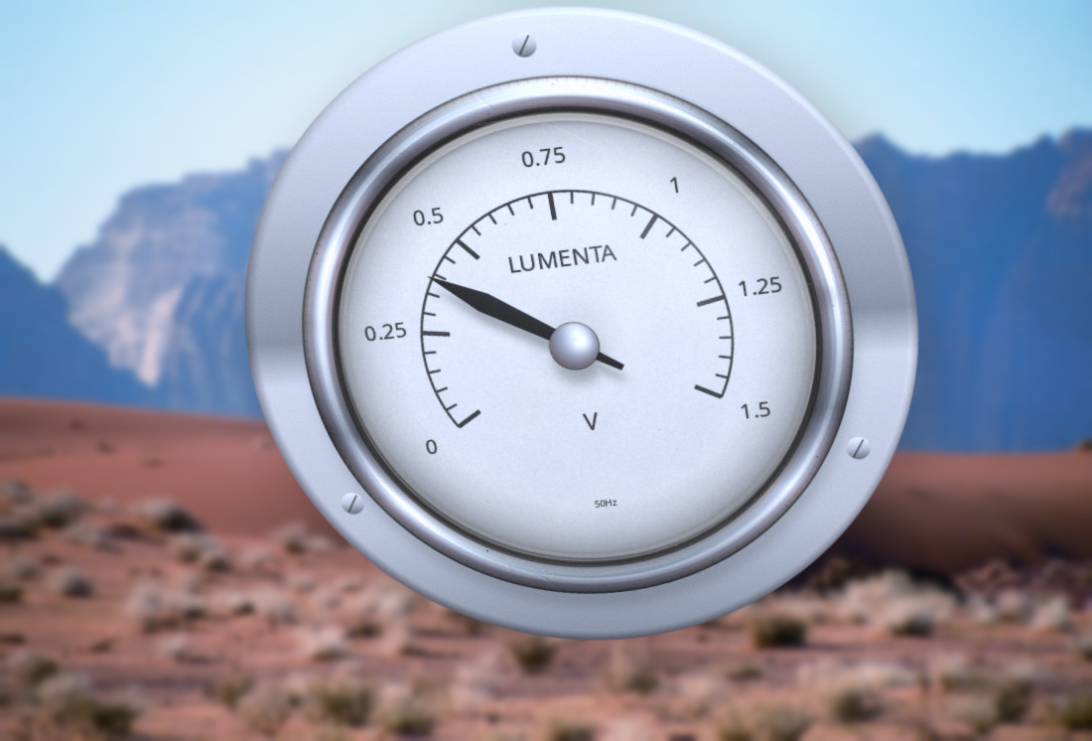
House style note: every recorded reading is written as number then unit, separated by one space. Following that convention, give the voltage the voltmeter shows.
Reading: 0.4 V
